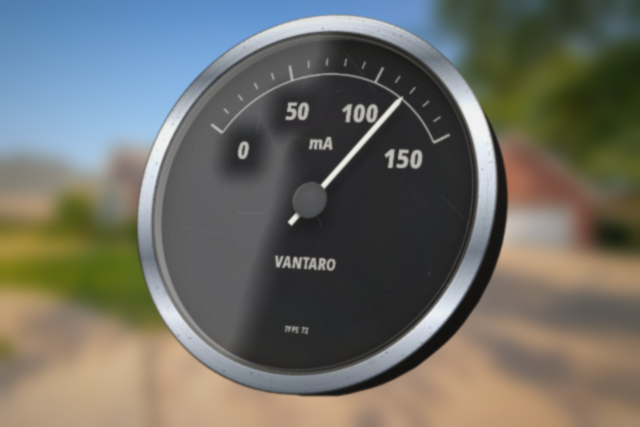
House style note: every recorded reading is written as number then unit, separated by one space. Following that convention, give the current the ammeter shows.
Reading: 120 mA
